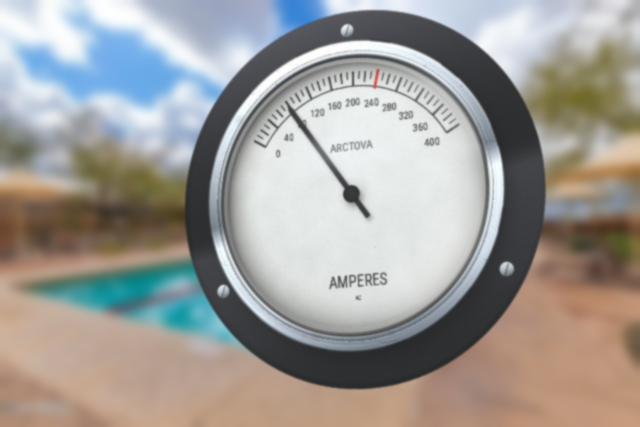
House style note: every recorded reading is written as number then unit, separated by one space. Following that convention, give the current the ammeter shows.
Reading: 80 A
